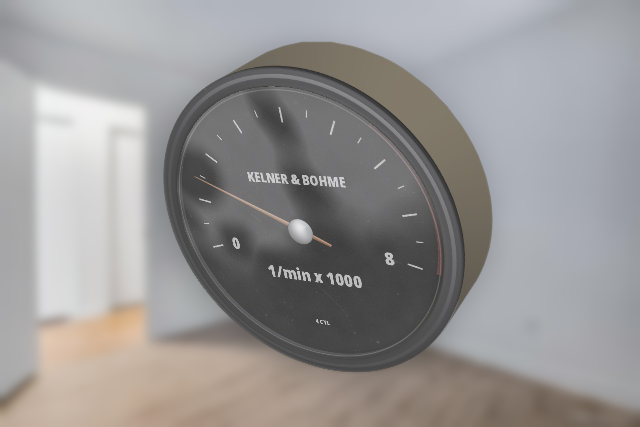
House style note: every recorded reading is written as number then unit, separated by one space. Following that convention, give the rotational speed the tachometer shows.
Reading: 1500 rpm
